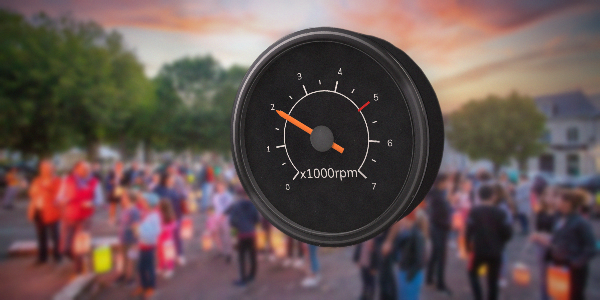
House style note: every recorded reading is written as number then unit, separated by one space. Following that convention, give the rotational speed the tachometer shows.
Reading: 2000 rpm
